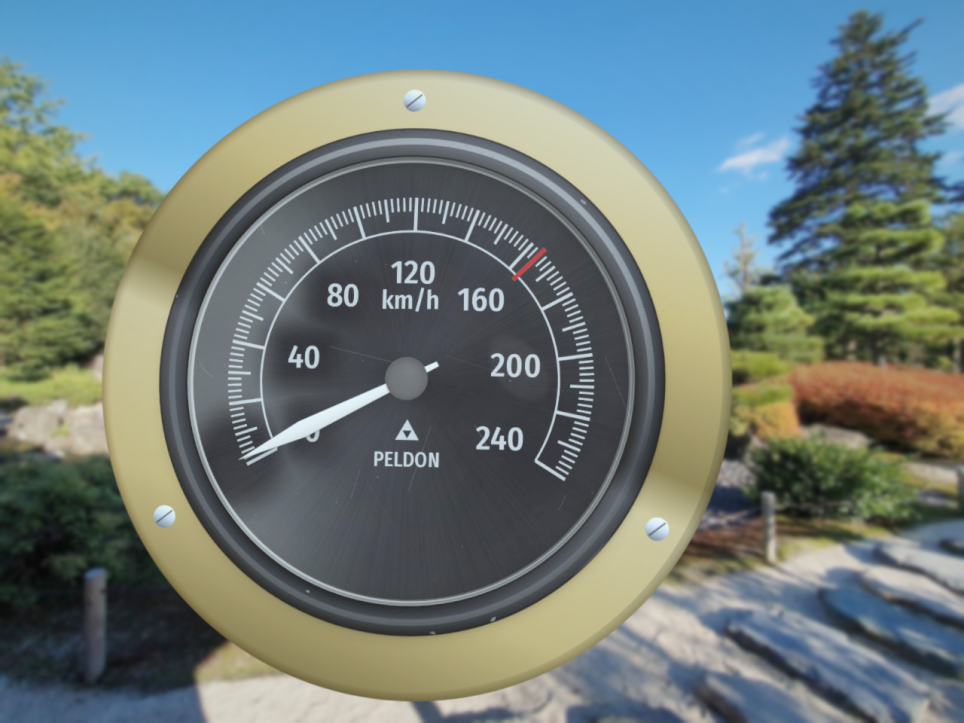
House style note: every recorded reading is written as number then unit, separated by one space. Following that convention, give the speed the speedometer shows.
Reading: 2 km/h
